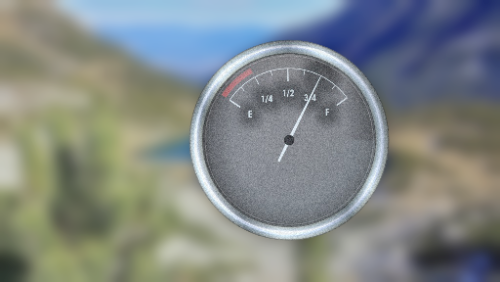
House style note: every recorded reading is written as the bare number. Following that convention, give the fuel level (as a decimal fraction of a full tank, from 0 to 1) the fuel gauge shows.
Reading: 0.75
